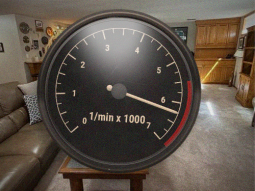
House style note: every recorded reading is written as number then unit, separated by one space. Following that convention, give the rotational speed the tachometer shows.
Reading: 6250 rpm
